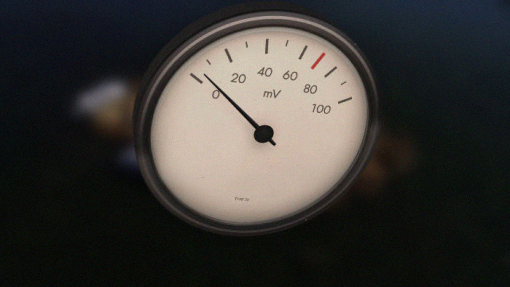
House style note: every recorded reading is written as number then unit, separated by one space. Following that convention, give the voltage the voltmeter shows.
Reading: 5 mV
